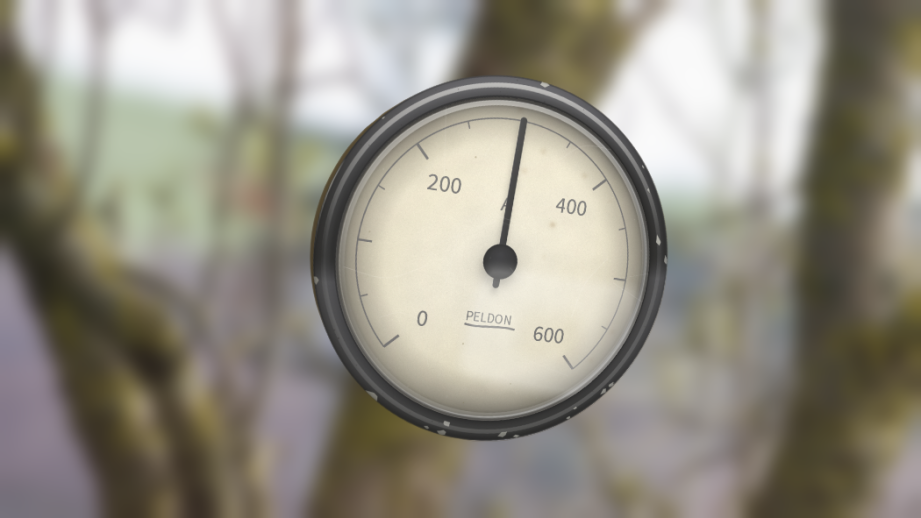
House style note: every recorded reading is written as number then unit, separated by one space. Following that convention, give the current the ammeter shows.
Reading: 300 A
